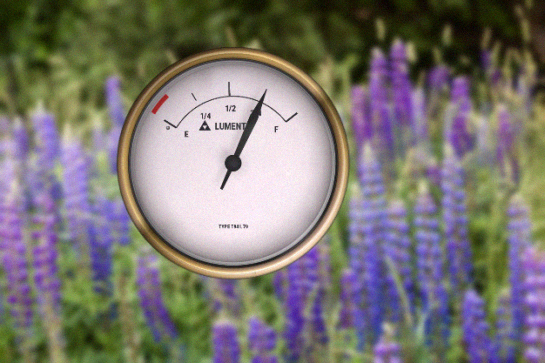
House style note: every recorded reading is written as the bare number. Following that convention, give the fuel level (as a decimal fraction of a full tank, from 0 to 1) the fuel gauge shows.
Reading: 0.75
